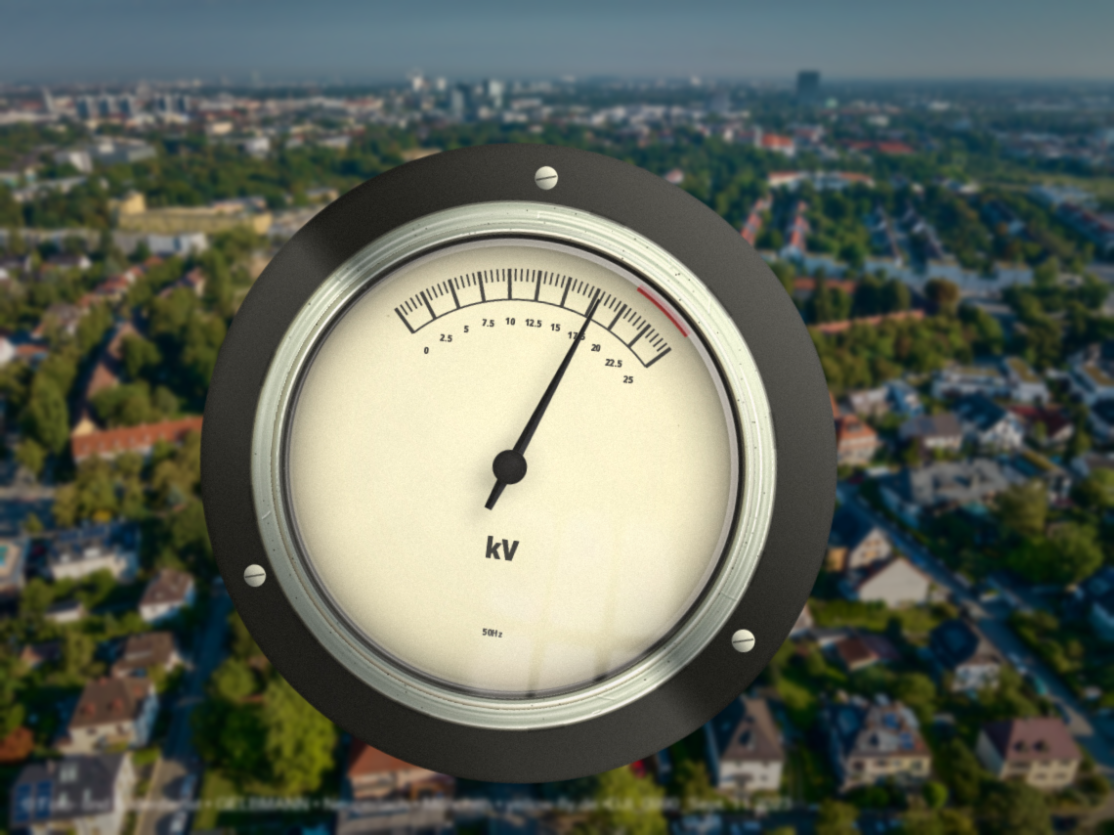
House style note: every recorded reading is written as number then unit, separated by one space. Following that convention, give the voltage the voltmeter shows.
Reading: 18 kV
